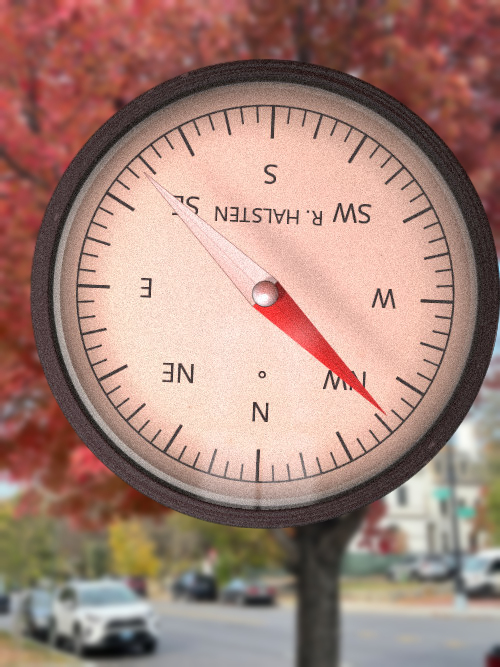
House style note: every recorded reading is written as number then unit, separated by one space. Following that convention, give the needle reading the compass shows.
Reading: 312.5 °
